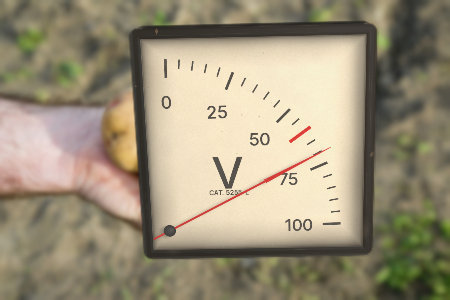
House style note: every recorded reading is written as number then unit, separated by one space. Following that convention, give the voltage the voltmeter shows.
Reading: 70 V
